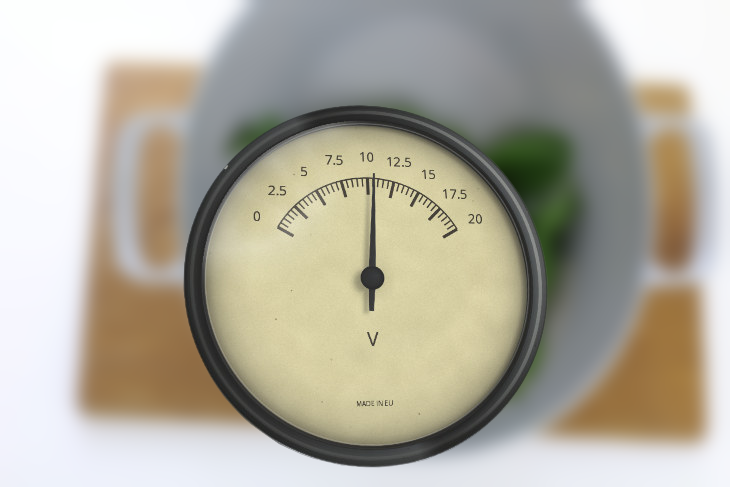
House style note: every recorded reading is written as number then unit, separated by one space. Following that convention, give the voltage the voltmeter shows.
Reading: 10.5 V
